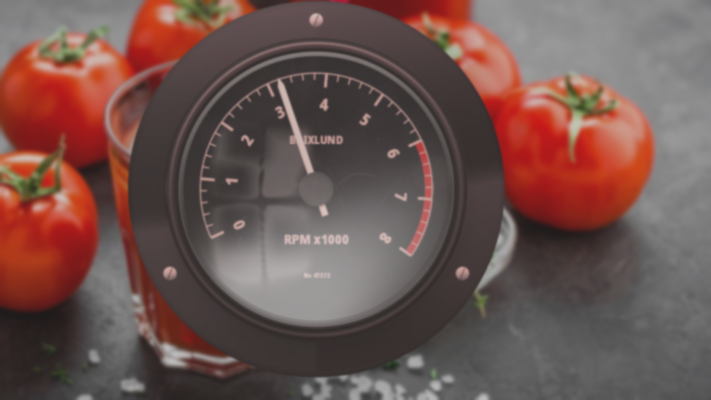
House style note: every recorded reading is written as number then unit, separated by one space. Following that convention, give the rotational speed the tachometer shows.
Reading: 3200 rpm
